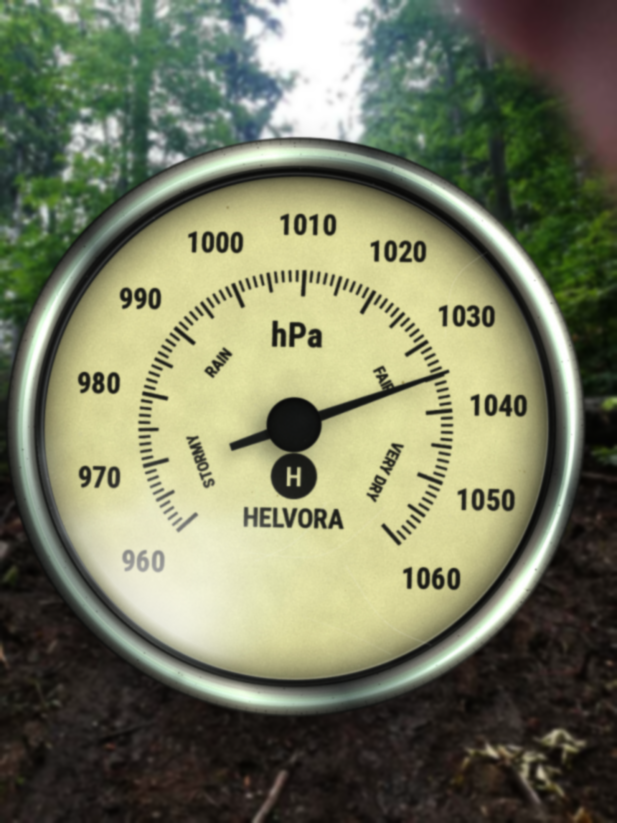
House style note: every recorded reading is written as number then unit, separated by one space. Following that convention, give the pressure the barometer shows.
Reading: 1035 hPa
